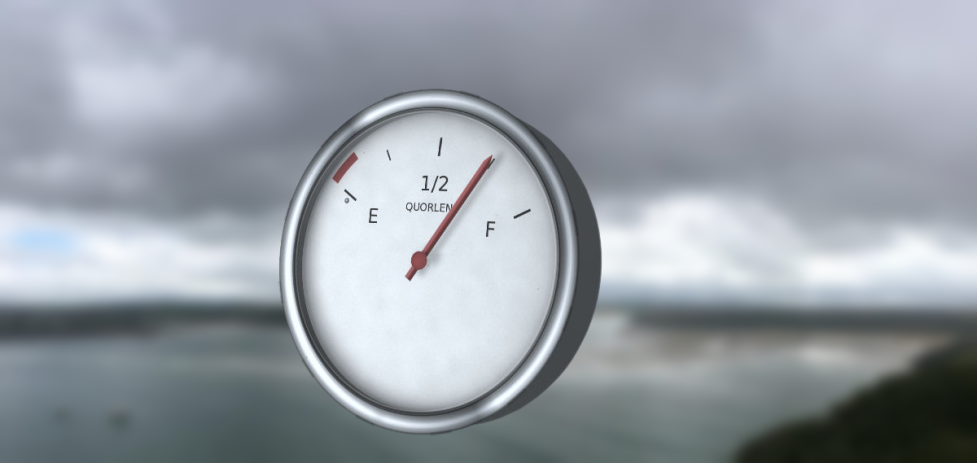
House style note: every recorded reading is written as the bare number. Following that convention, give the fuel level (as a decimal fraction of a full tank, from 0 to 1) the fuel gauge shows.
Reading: 0.75
